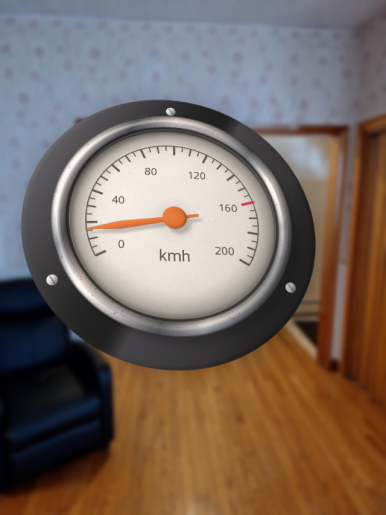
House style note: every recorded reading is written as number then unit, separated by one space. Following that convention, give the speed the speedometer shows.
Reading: 15 km/h
